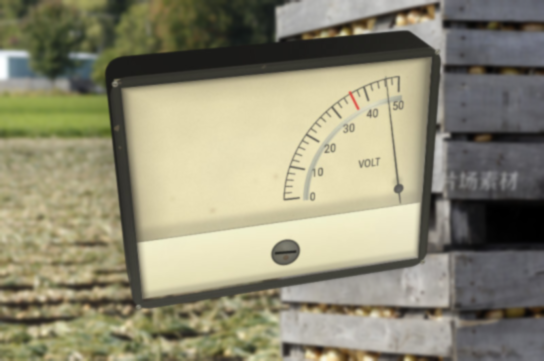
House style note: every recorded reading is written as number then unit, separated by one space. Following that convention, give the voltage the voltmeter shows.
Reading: 46 V
